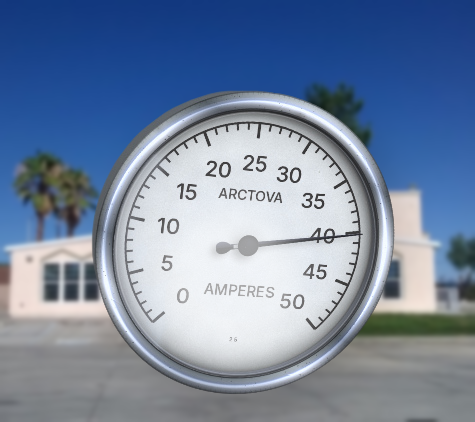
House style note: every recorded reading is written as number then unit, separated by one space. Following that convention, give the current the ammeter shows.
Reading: 40 A
